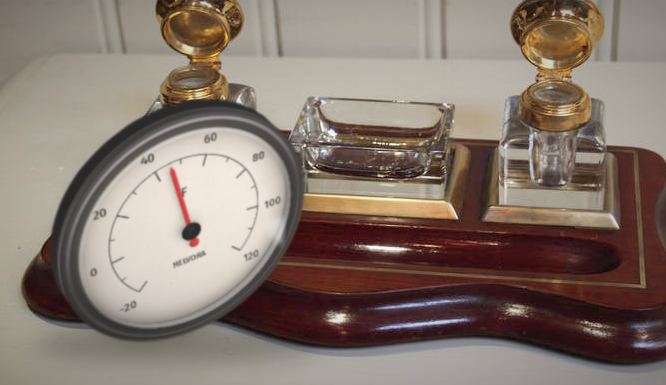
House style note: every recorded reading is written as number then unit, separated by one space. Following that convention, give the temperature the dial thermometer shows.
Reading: 45 °F
